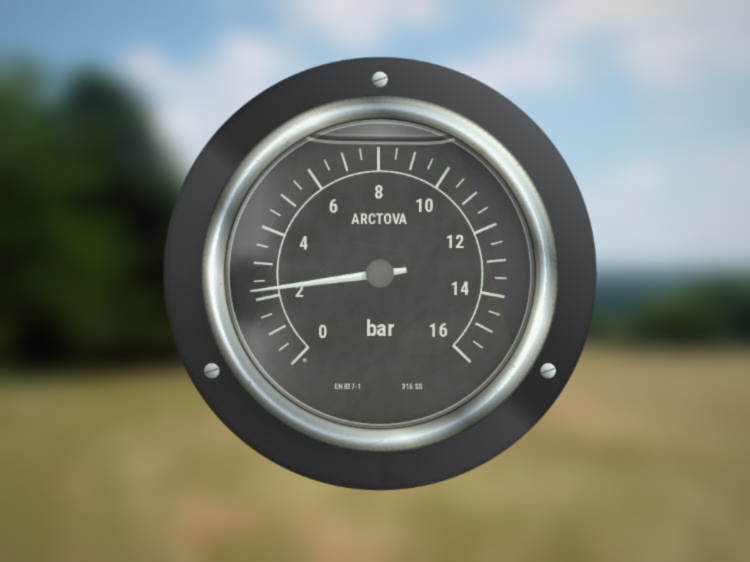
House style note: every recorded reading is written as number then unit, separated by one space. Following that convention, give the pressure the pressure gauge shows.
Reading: 2.25 bar
